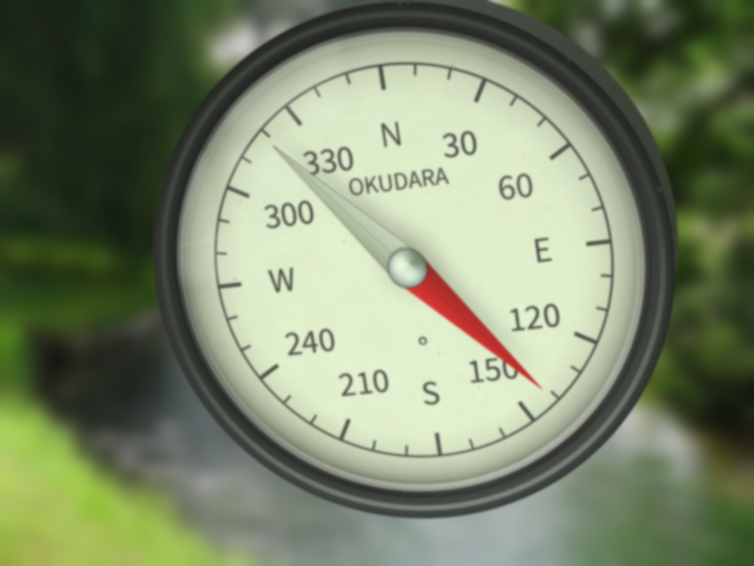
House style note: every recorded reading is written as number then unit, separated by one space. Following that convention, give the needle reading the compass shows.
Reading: 140 °
